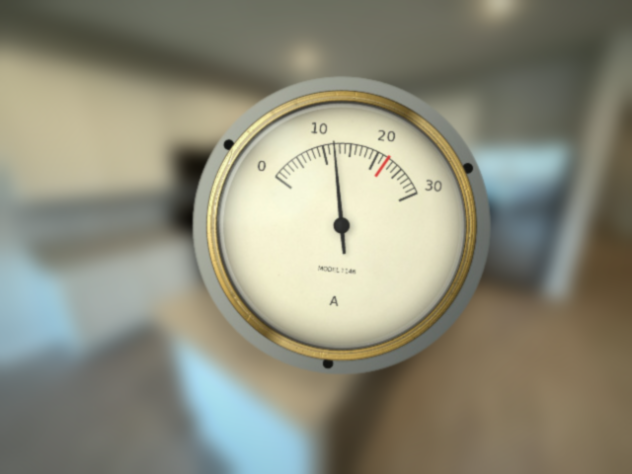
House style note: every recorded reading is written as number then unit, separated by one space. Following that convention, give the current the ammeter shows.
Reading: 12 A
